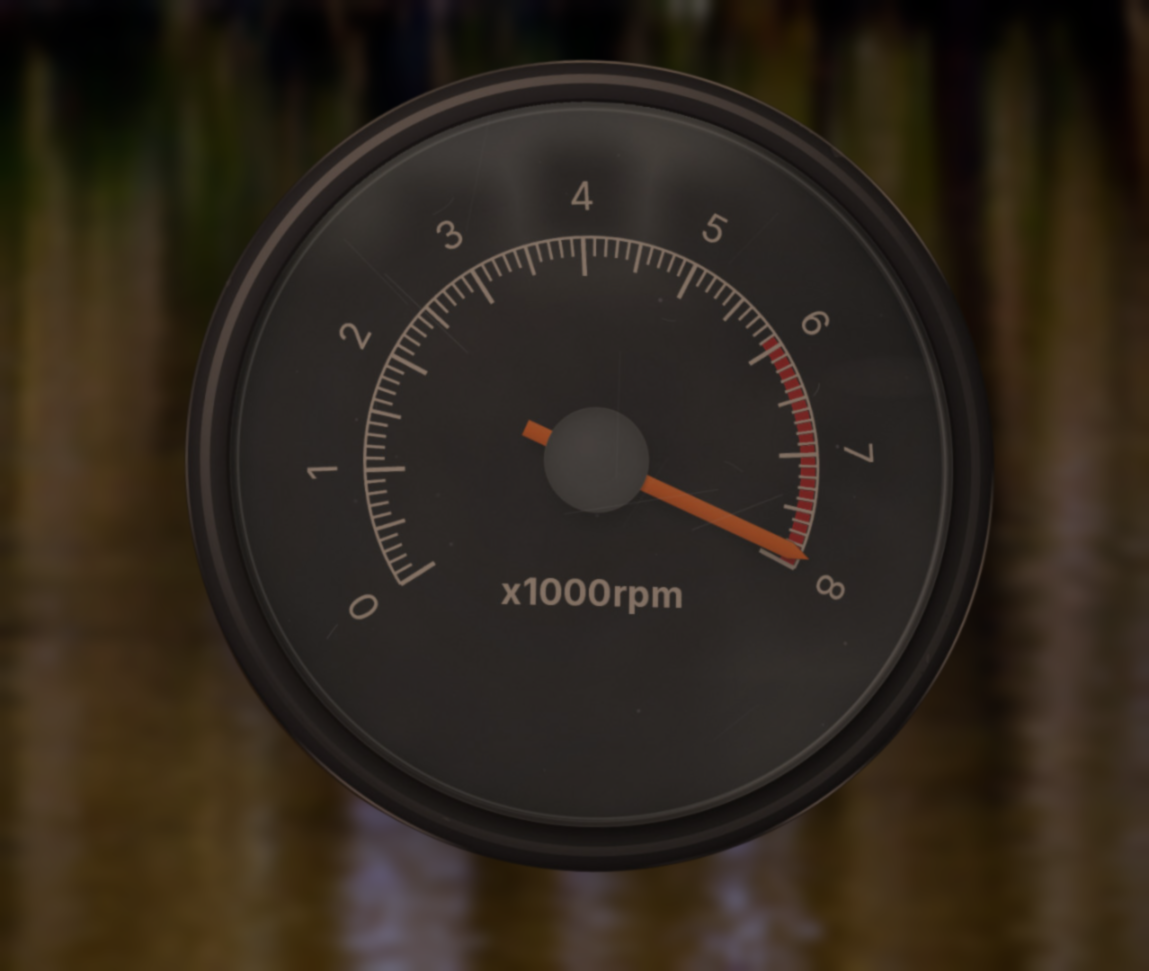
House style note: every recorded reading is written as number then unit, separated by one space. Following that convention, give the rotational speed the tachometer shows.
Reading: 7900 rpm
